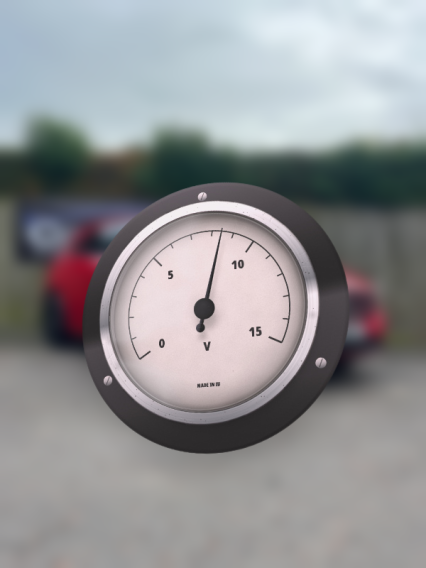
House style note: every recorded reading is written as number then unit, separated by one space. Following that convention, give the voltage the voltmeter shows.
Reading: 8.5 V
